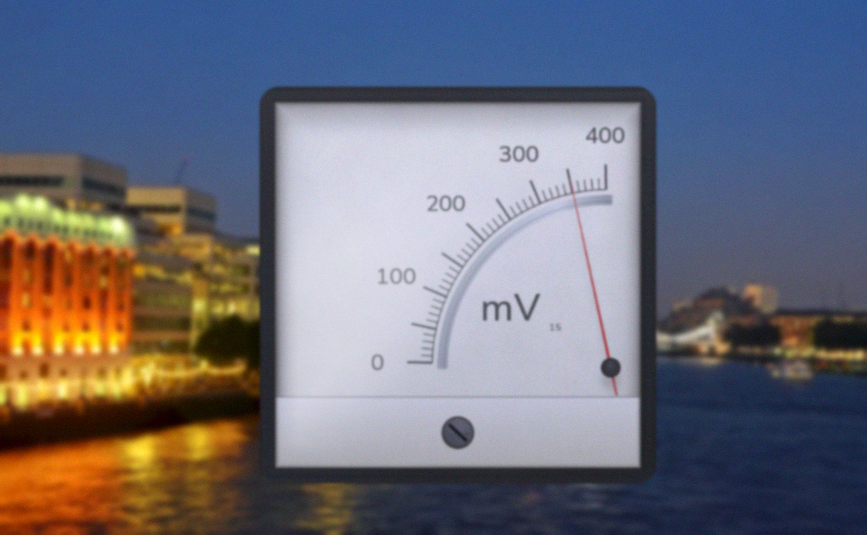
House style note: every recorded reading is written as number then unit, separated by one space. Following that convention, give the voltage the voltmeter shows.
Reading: 350 mV
